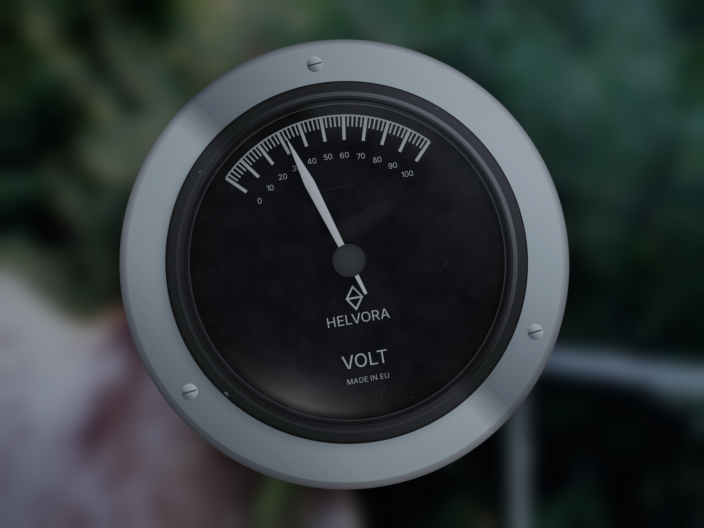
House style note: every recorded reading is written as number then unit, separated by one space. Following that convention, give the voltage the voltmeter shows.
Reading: 32 V
